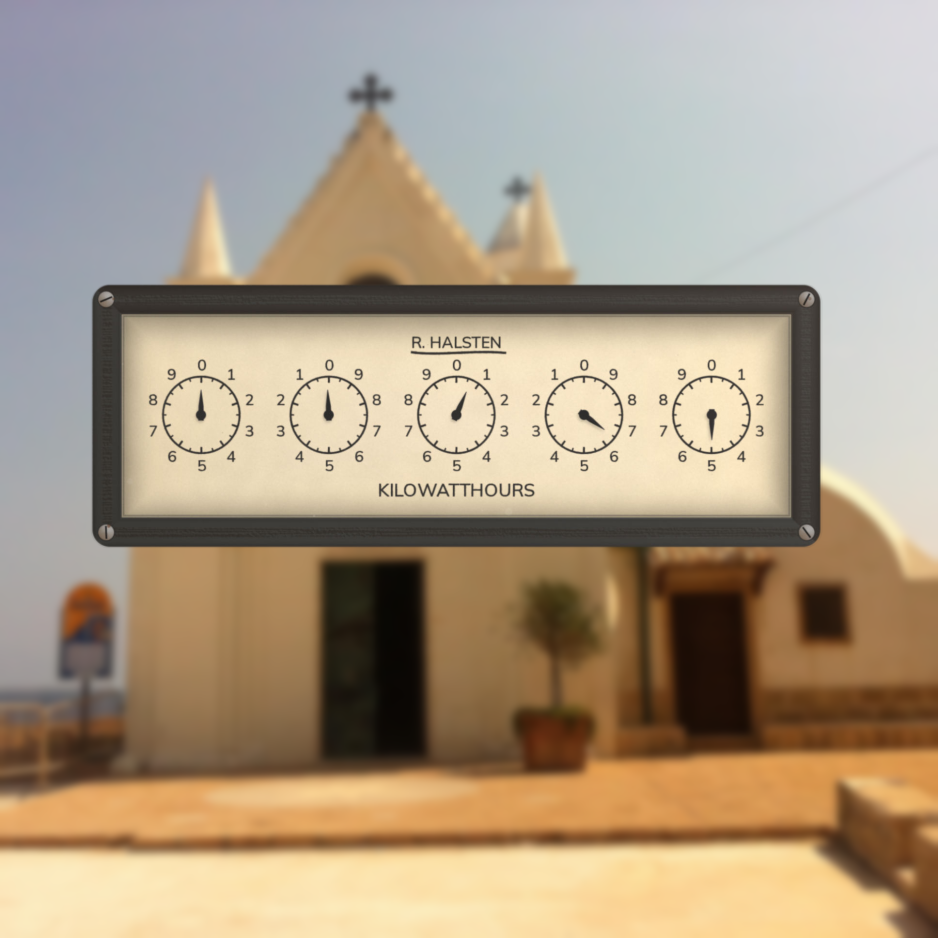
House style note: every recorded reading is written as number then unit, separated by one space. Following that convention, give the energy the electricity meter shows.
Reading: 65 kWh
